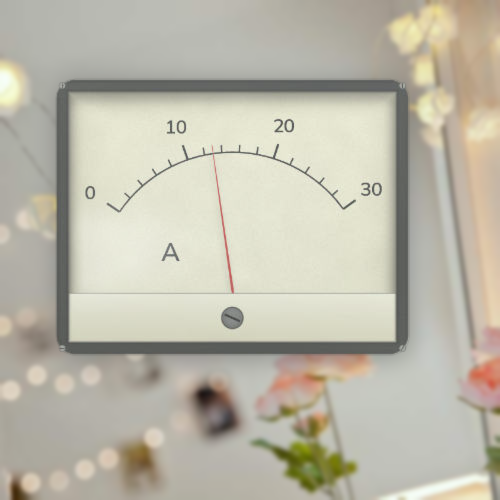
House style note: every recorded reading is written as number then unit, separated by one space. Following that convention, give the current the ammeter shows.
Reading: 13 A
